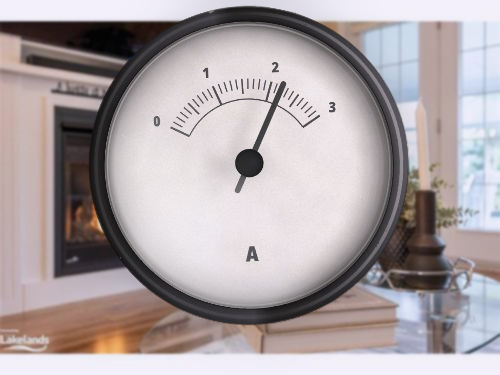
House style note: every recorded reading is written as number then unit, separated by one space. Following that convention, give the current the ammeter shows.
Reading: 2.2 A
